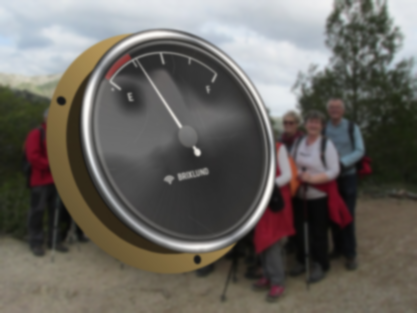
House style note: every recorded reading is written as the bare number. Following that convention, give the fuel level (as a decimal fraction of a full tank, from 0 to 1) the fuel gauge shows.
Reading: 0.25
